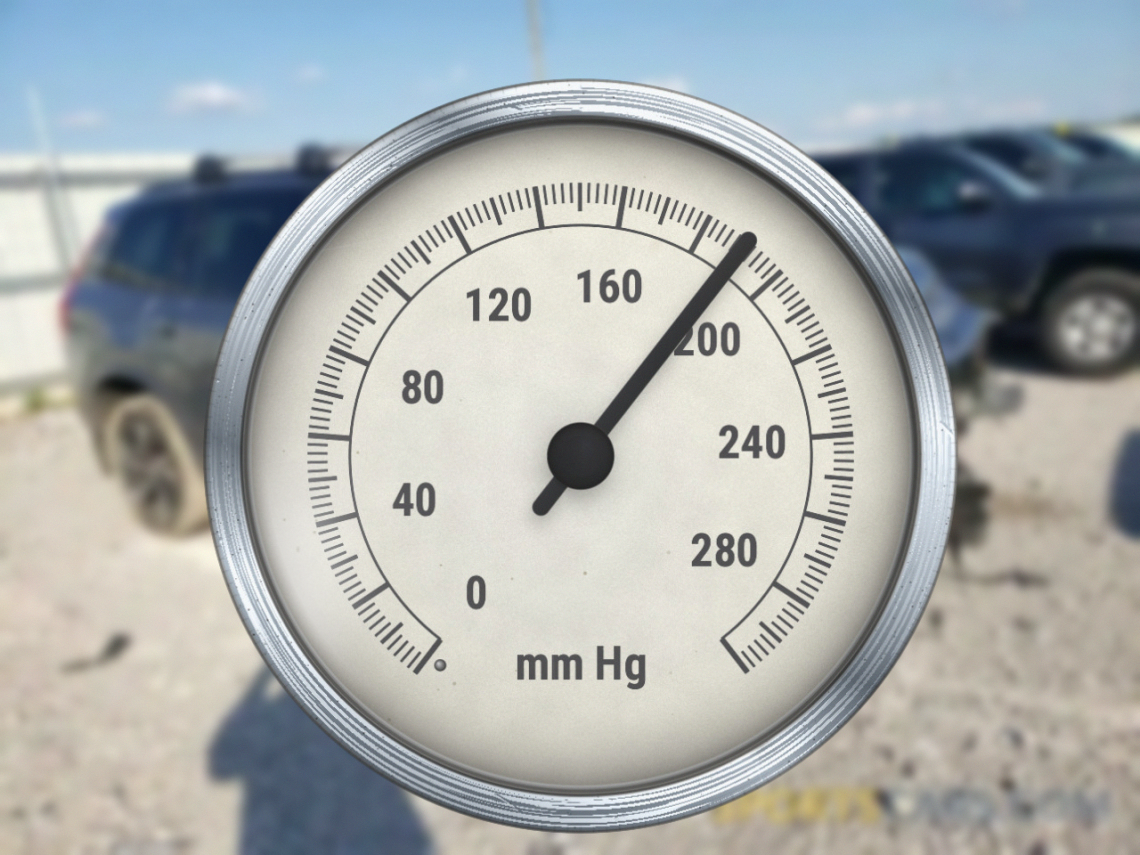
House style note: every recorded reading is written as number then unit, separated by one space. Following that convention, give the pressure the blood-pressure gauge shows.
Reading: 190 mmHg
